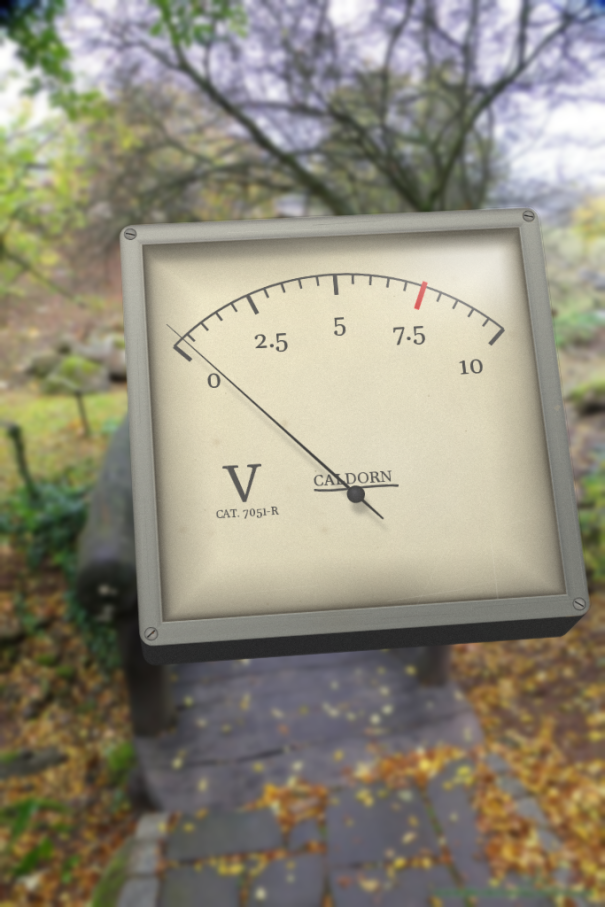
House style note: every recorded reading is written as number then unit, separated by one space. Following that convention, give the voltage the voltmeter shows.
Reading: 0.25 V
